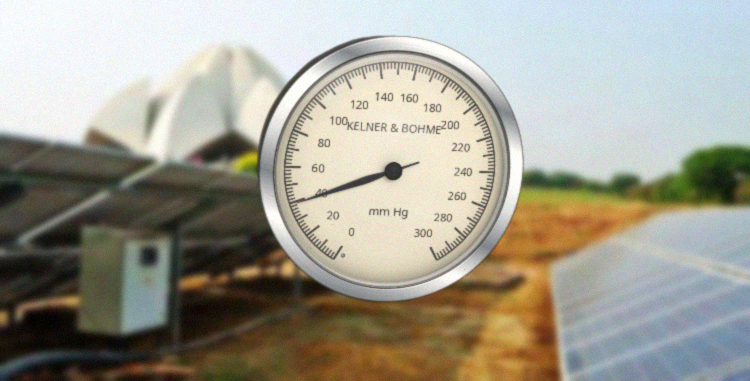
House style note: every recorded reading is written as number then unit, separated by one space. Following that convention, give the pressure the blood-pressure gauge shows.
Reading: 40 mmHg
